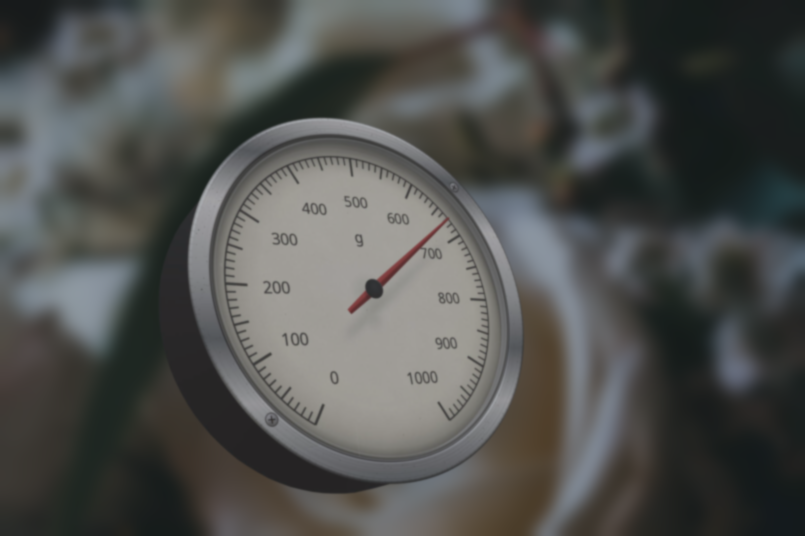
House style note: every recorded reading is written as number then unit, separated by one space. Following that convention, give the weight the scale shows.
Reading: 670 g
